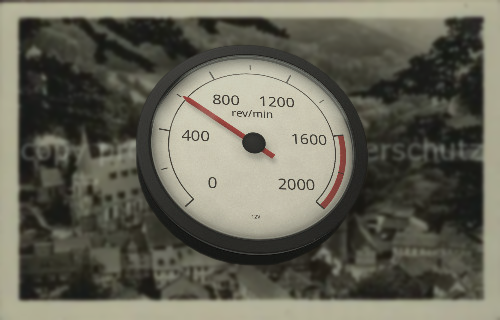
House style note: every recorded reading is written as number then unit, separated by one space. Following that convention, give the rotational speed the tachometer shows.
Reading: 600 rpm
